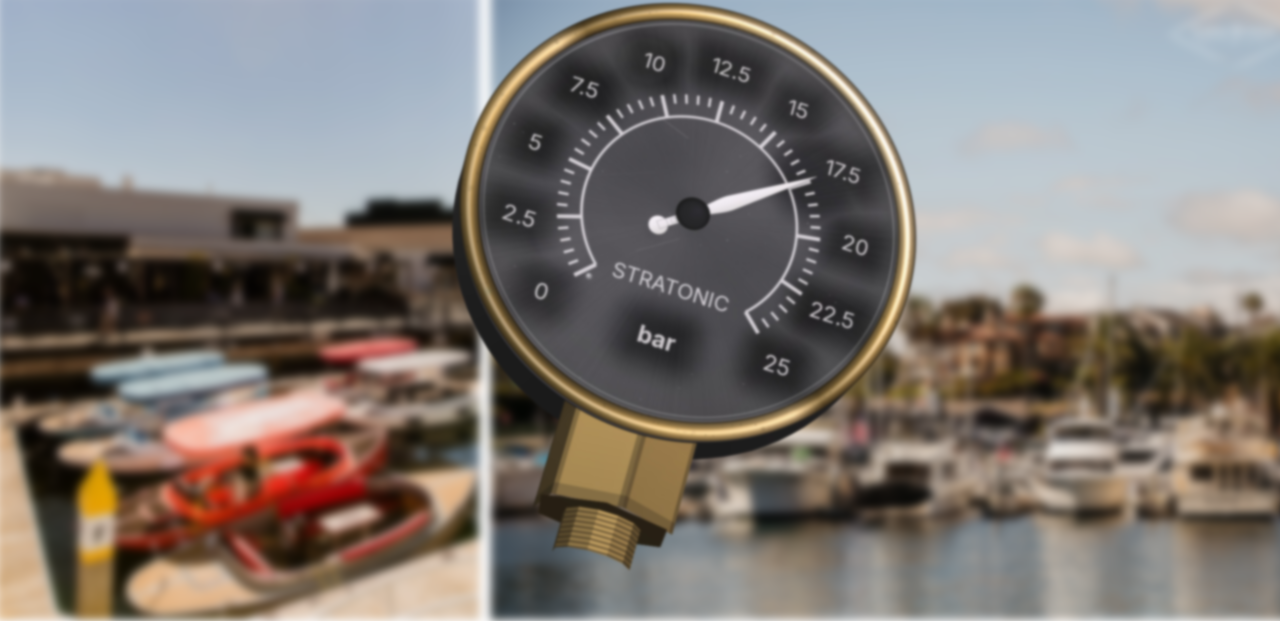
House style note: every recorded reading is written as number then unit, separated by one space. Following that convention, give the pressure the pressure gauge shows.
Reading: 17.5 bar
